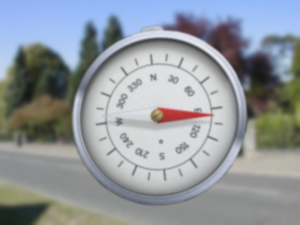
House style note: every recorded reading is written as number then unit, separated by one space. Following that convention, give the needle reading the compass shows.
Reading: 97.5 °
